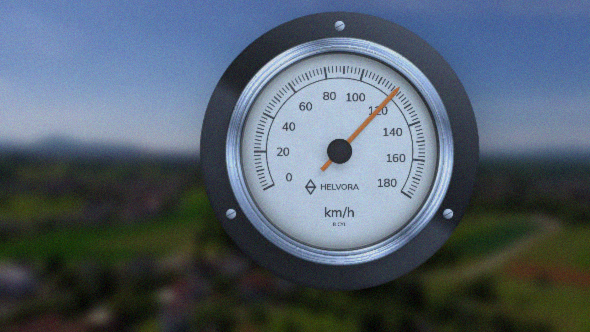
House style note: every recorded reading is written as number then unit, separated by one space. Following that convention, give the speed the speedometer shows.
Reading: 120 km/h
